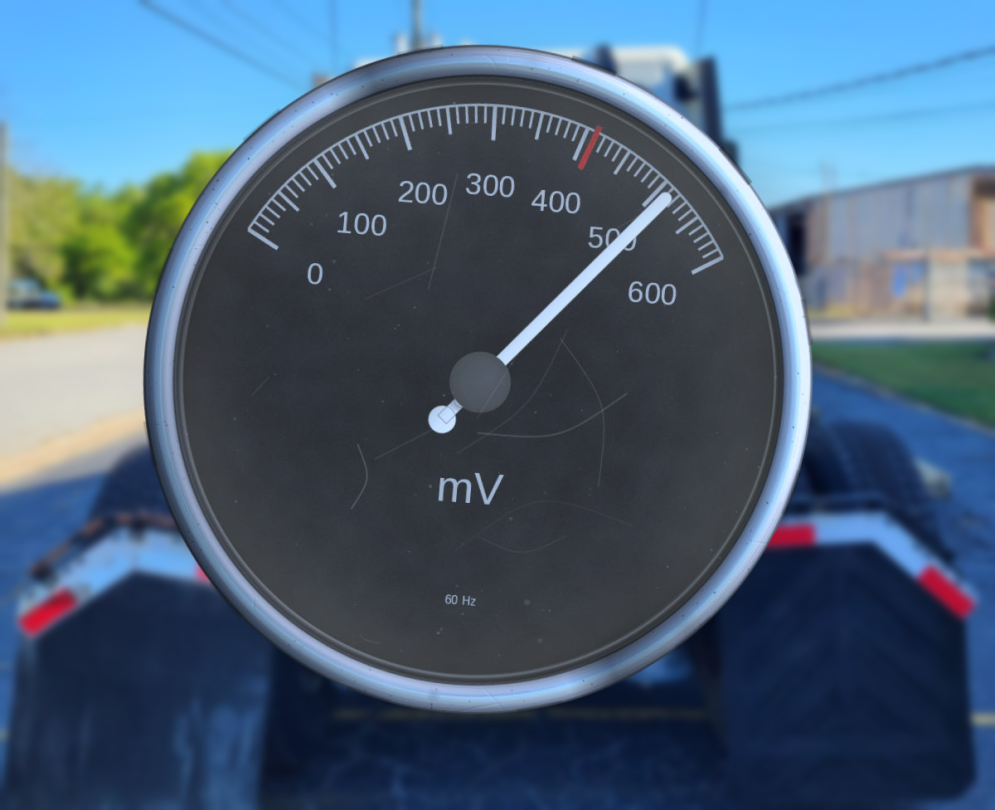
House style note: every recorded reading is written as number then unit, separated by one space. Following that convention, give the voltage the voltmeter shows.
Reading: 510 mV
